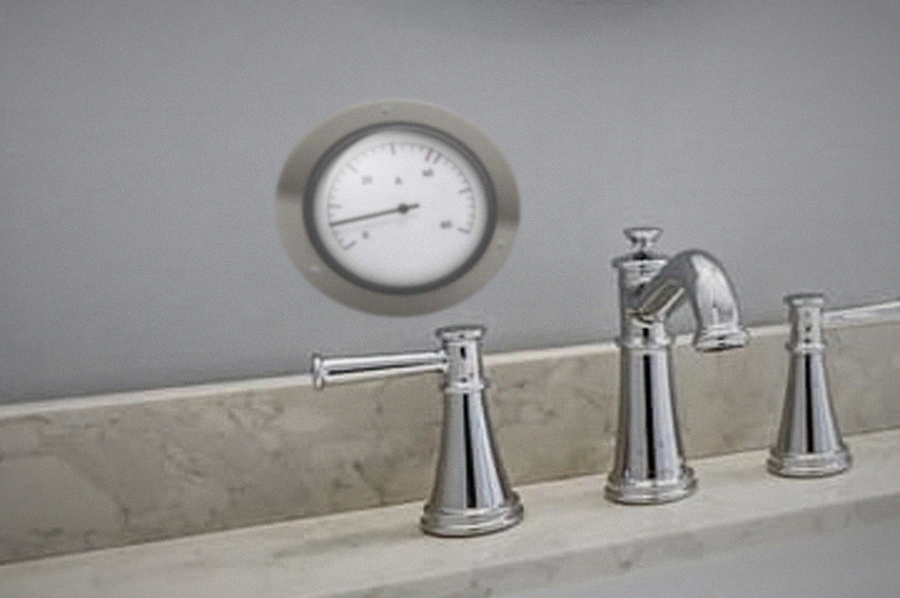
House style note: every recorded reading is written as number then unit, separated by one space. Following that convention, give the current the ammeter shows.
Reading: 6 A
